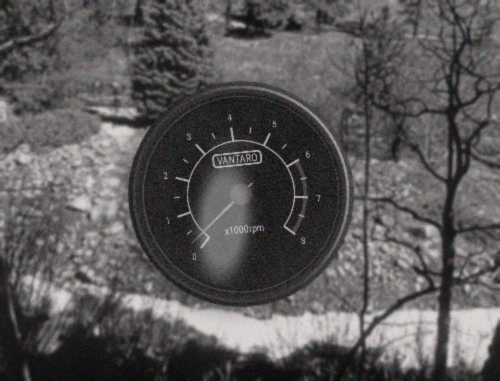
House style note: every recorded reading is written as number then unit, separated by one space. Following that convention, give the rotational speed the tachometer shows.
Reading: 250 rpm
